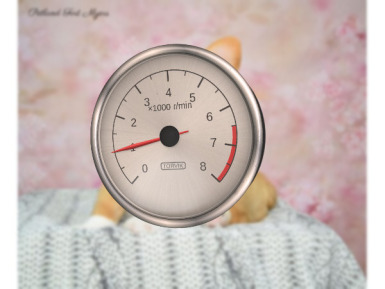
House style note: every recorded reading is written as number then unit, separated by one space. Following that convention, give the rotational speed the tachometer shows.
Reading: 1000 rpm
